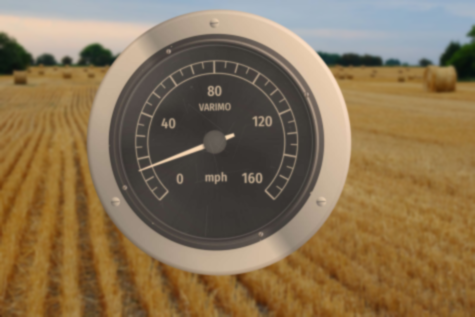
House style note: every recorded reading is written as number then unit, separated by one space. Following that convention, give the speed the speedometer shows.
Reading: 15 mph
